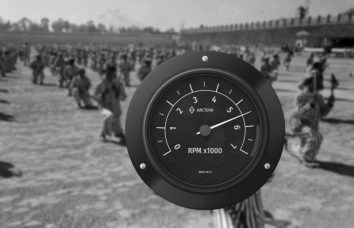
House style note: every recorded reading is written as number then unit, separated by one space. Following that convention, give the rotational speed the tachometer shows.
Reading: 5500 rpm
